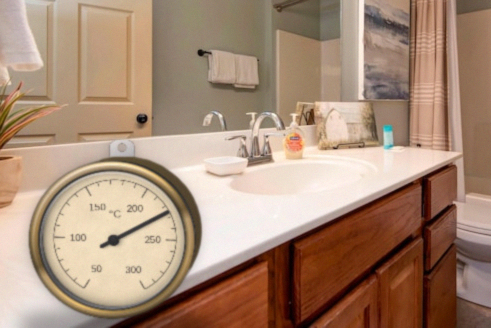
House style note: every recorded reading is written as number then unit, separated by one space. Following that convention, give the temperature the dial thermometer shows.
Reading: 225 °C
